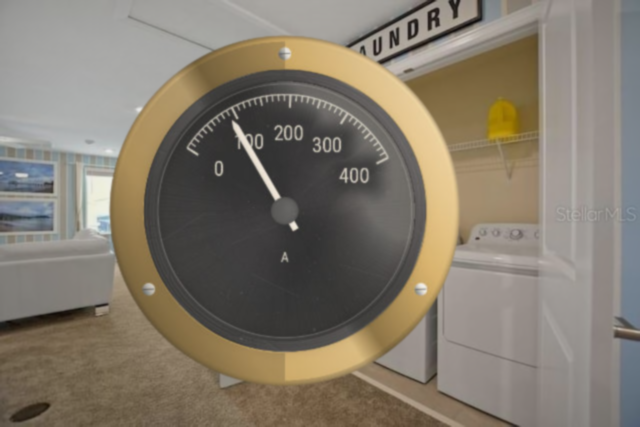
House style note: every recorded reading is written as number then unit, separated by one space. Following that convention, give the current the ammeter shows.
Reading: 90 A
